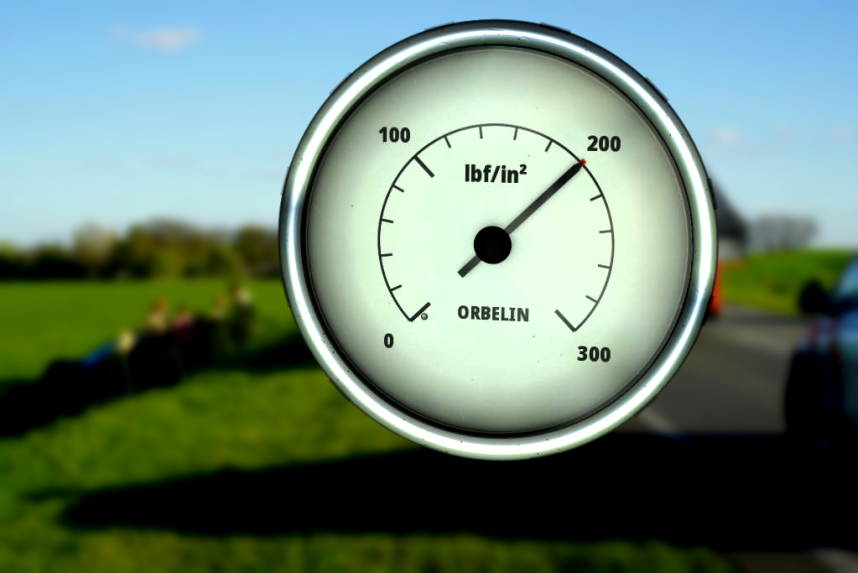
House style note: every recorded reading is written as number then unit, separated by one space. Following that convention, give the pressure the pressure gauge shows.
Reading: 200 psi
